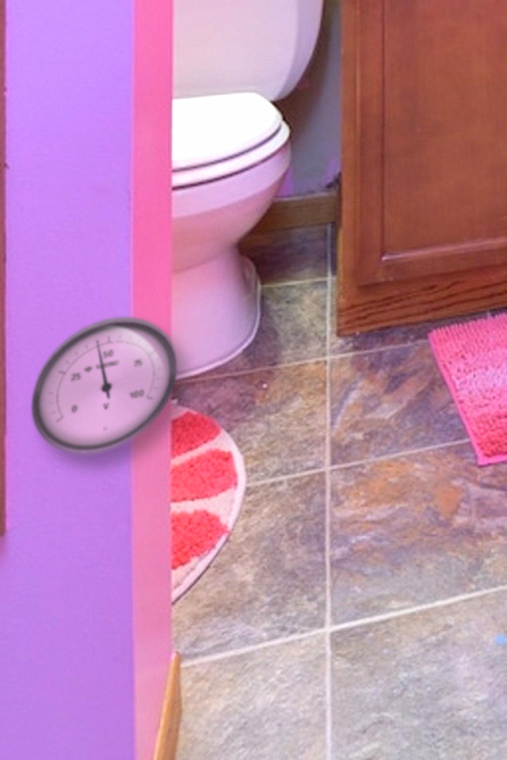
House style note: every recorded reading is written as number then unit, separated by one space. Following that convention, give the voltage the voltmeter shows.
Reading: 45 V
